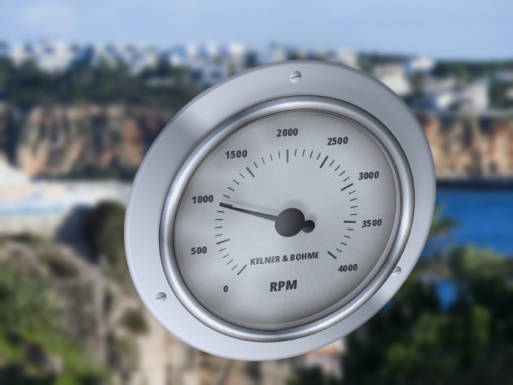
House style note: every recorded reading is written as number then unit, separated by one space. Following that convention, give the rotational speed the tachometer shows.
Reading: 1000 rpm
